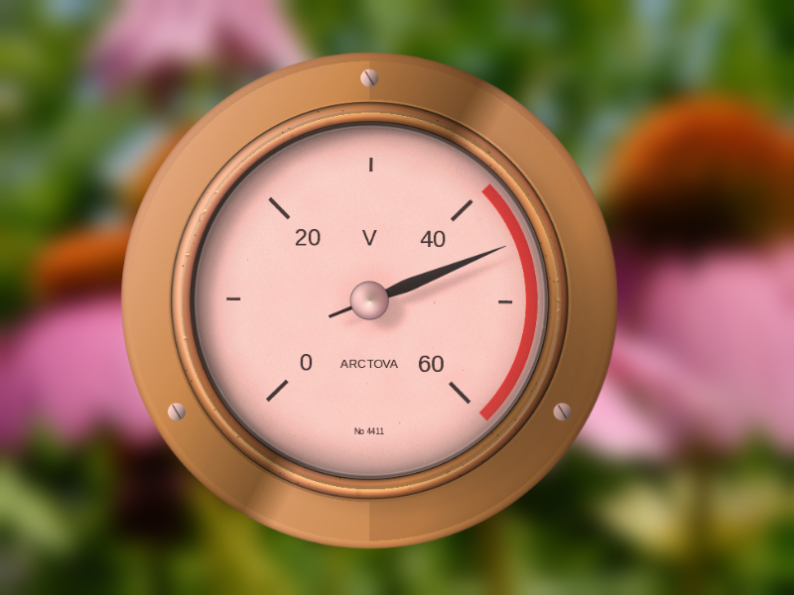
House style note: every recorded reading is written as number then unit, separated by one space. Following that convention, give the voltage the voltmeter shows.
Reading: 45 V
